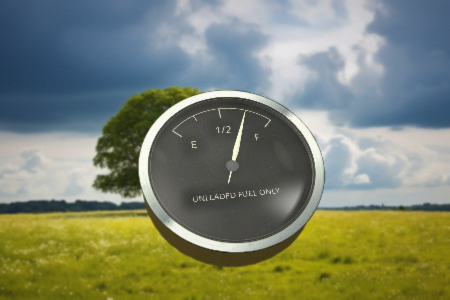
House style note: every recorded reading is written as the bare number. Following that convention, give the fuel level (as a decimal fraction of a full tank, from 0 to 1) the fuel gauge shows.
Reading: 0.75
